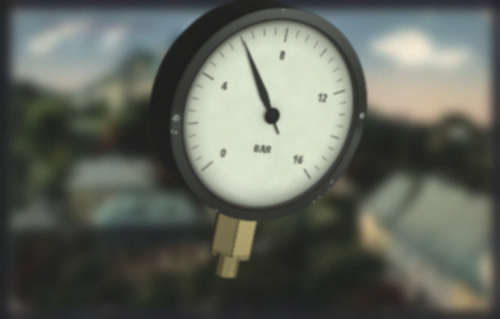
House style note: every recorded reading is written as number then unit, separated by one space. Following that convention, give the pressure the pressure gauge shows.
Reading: 6 bar
